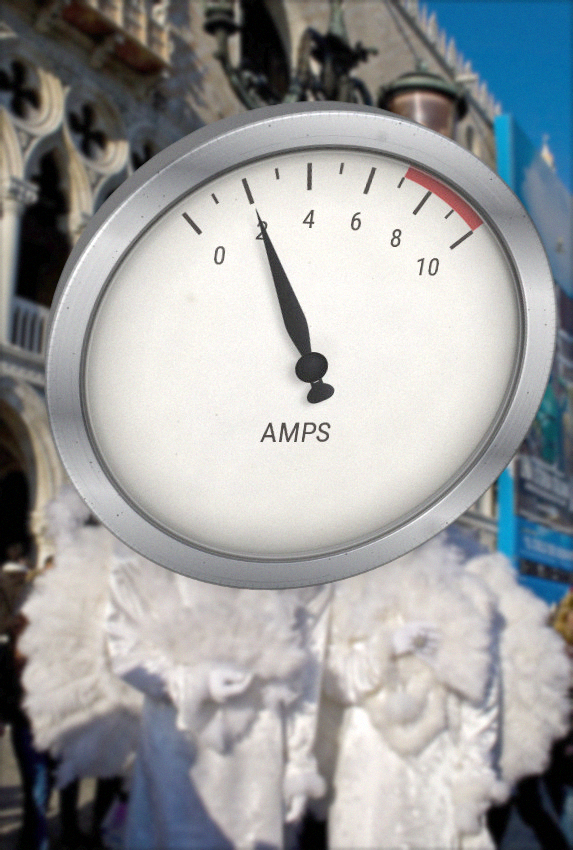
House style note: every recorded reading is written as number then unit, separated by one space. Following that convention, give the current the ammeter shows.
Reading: 2 A
